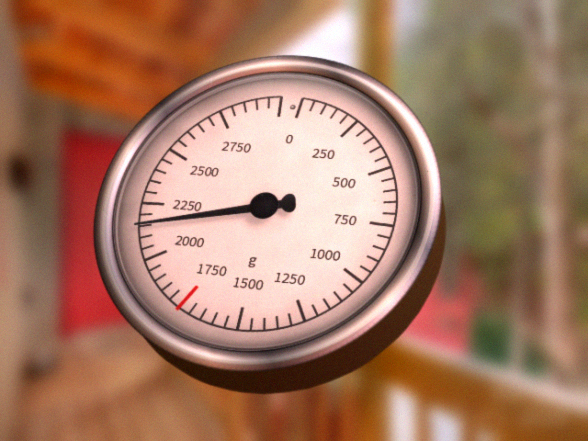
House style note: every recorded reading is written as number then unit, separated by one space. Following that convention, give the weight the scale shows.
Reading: 2150 g
